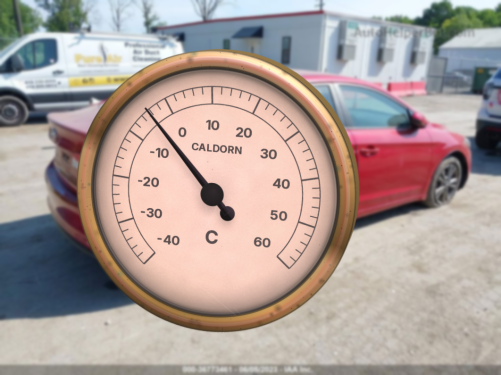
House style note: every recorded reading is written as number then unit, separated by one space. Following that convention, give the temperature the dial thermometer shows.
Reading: -4 °C
